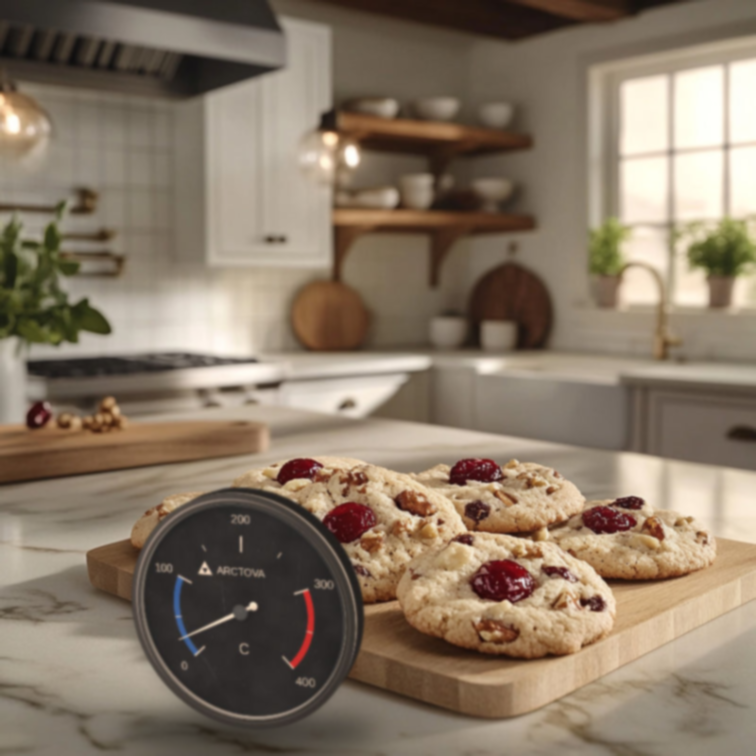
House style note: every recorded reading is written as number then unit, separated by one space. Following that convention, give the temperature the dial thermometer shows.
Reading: 25 °C
